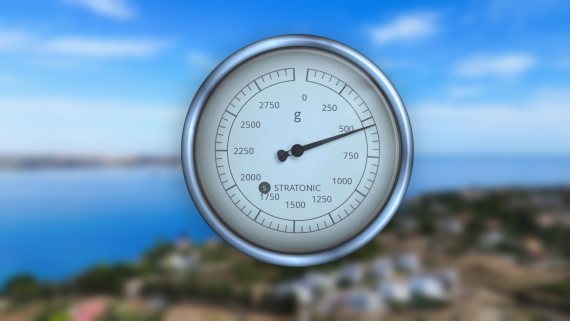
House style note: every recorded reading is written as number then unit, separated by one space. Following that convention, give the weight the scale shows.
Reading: 550 g
